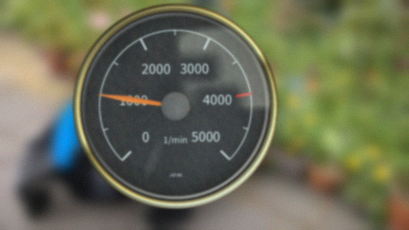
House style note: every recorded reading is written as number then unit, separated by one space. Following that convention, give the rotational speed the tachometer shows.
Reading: 1000 rpm
